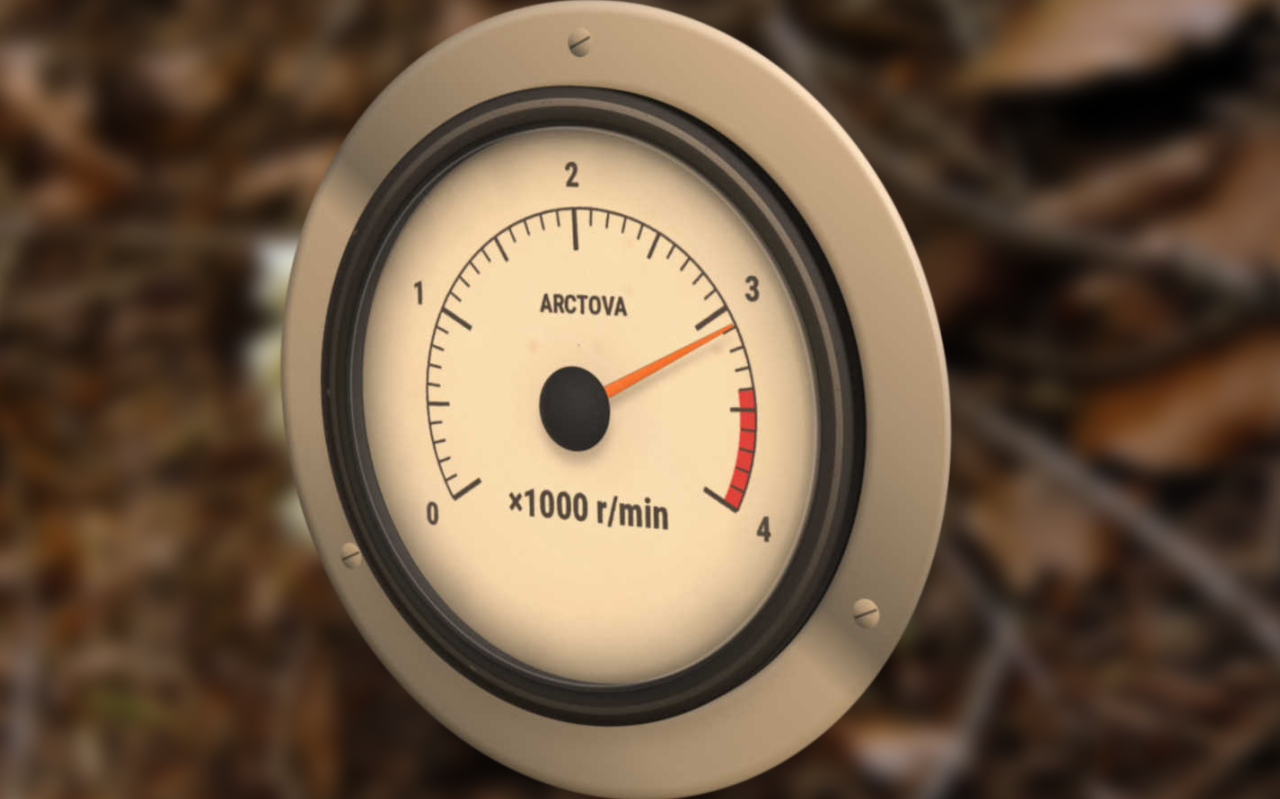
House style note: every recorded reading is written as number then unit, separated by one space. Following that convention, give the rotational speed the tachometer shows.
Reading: 3100 rpm
